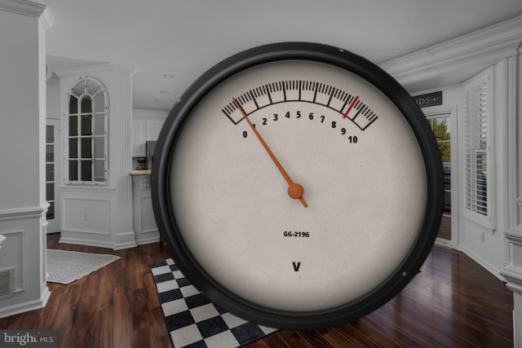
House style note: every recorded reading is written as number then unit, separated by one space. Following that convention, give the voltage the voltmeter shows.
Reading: 1 V
